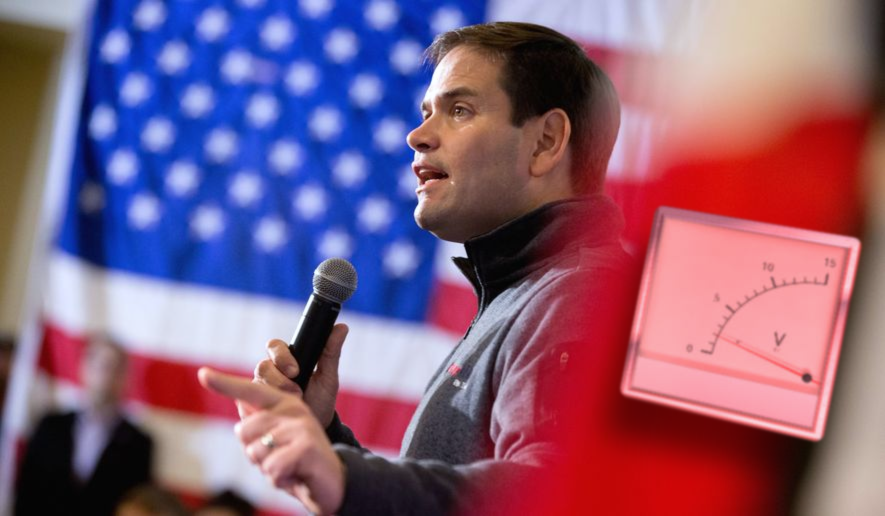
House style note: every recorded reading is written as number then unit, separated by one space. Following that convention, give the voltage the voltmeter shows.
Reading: 2 V
